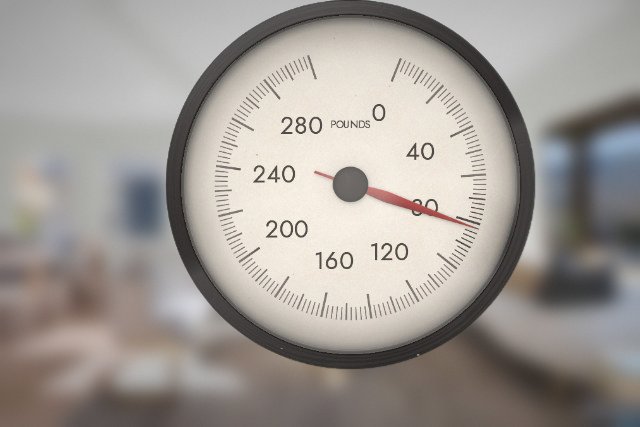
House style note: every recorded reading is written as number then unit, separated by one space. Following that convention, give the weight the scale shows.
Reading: 82 lb
